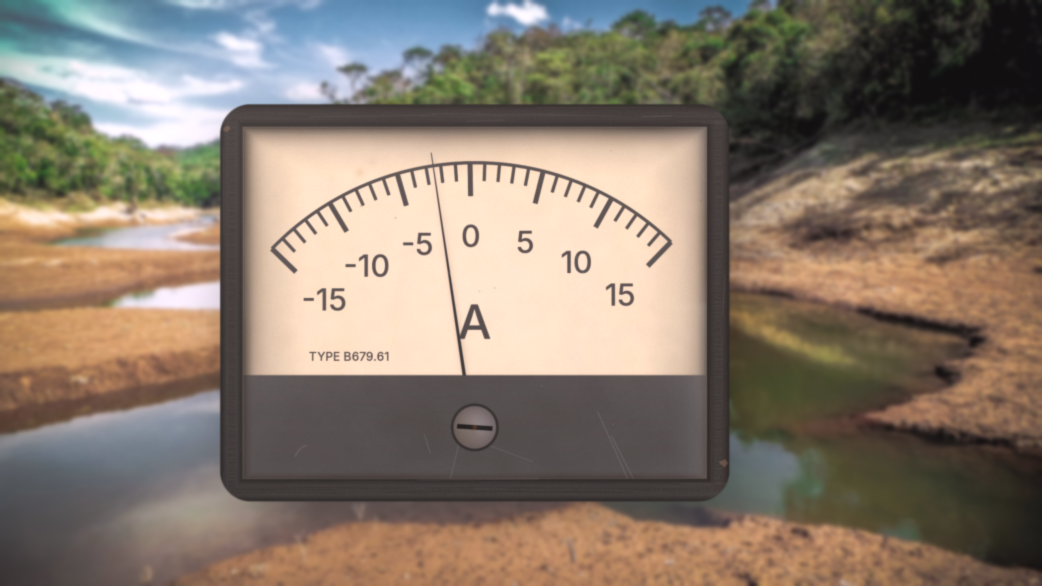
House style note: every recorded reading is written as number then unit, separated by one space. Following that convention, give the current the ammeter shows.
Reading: -2.5 A
